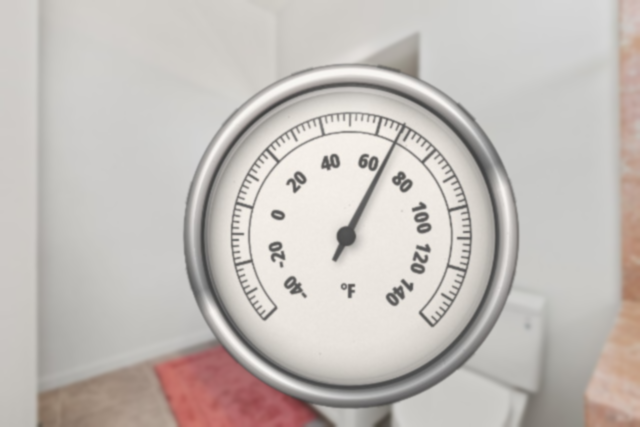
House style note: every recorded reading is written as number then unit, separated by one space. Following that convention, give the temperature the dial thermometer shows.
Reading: 68 °F
